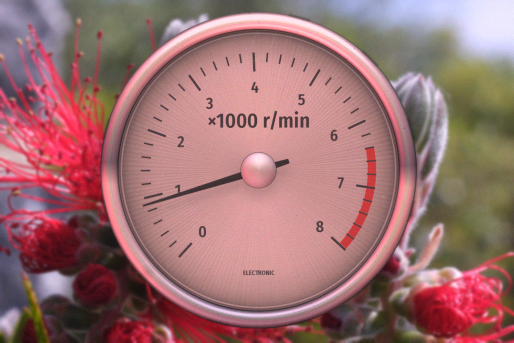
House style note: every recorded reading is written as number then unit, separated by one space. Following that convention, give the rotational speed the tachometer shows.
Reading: 900 rpm
